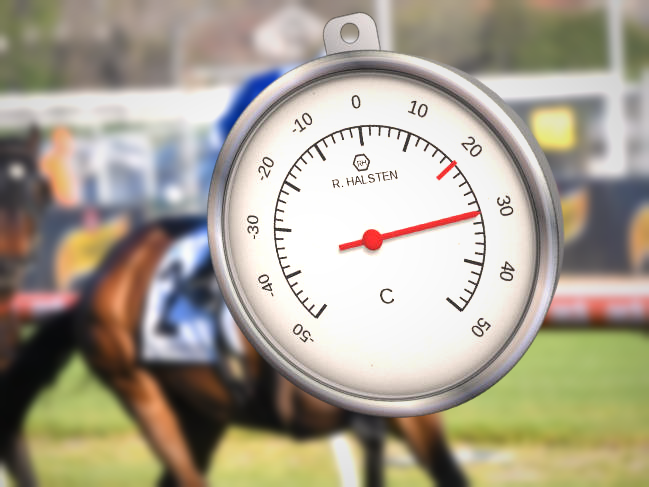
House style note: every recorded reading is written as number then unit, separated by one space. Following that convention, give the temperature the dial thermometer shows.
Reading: 30 °C
